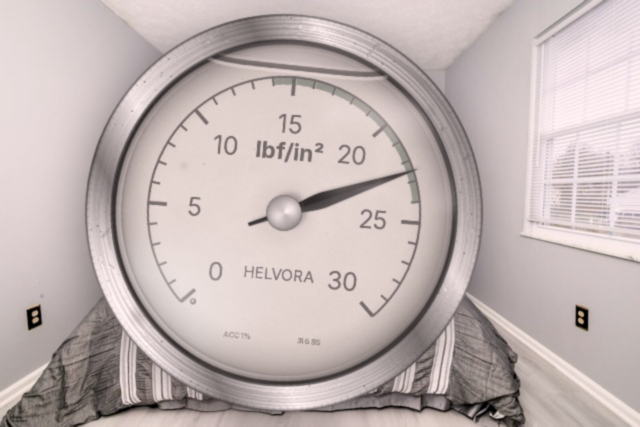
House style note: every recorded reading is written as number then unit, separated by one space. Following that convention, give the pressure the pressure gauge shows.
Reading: 22.5 psi
